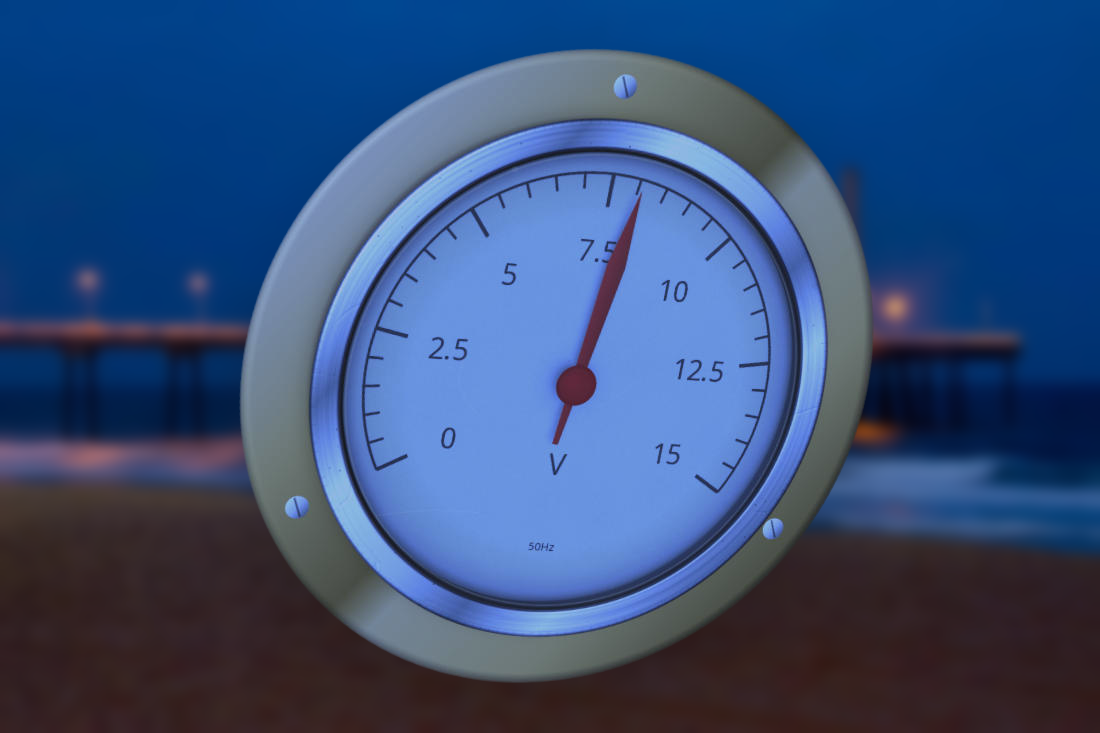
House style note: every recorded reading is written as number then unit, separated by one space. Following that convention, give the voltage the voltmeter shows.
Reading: 8 V
